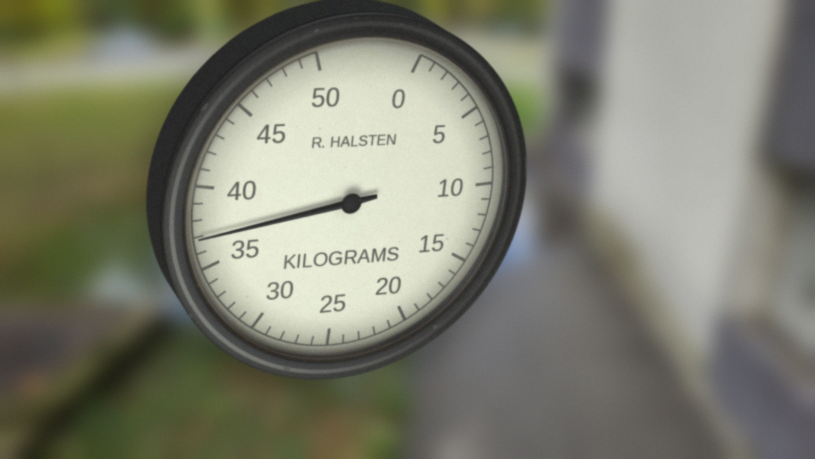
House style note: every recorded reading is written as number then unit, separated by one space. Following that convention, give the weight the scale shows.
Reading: 37 kg
